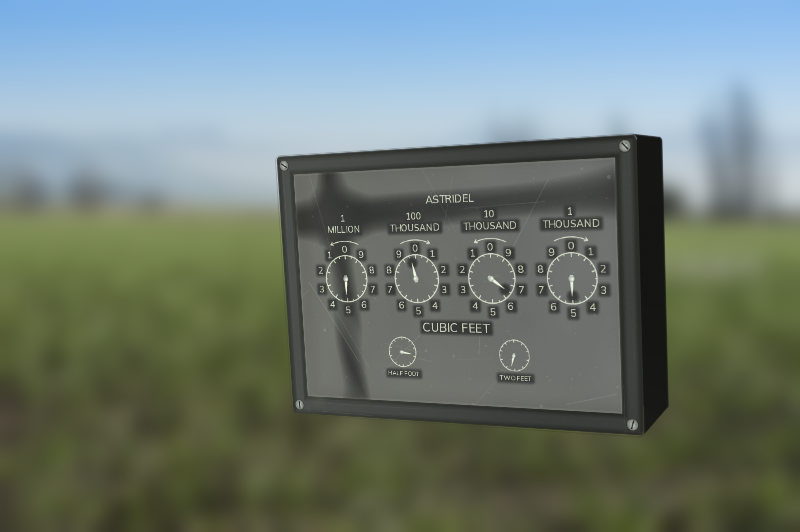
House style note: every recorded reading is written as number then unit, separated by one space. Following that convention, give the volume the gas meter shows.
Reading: 496500 ft³
